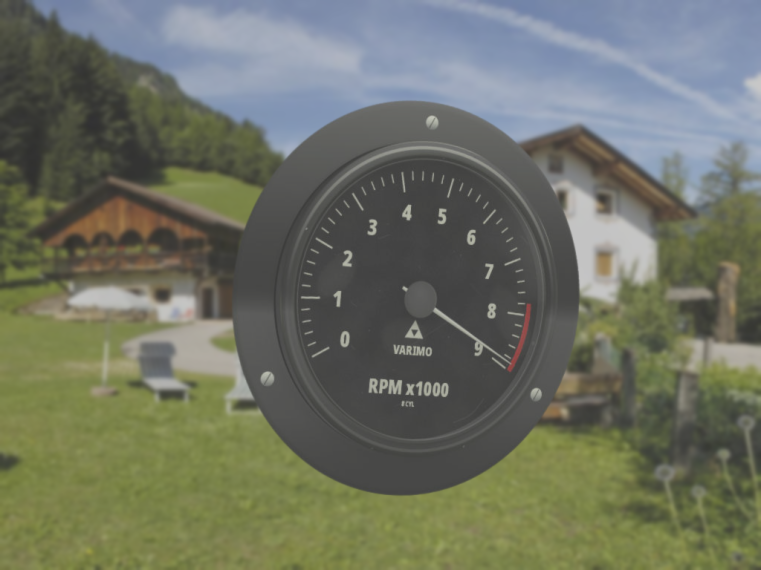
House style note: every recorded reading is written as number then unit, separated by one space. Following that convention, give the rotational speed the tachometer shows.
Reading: 8900 rpm
